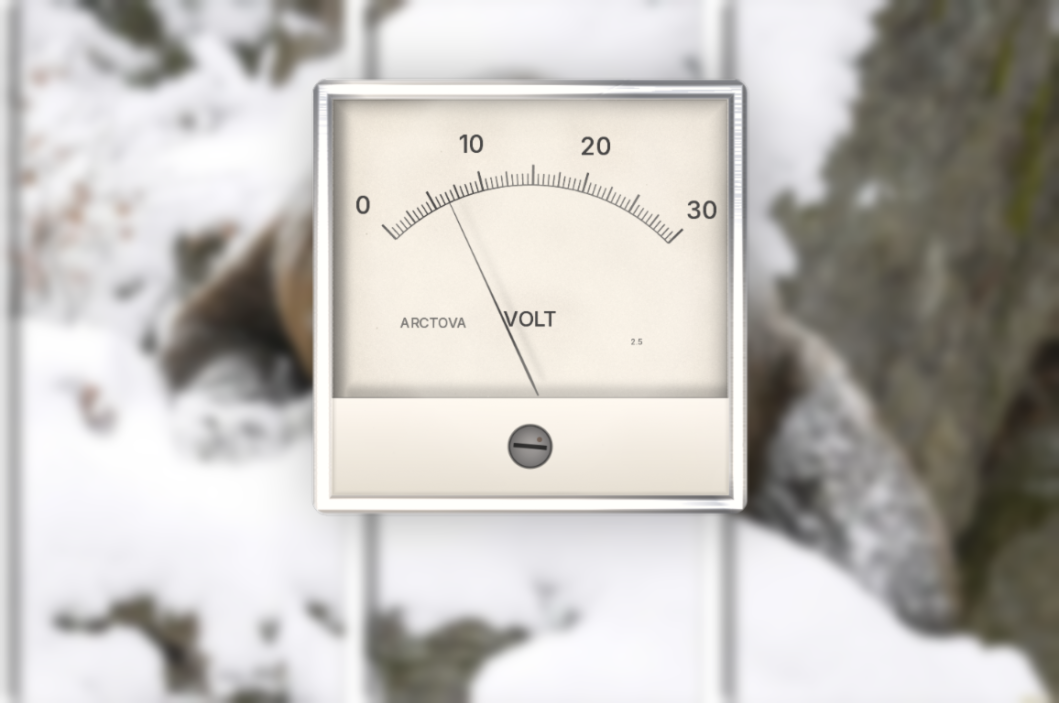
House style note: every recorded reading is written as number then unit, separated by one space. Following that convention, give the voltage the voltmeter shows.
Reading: 6.5 V
